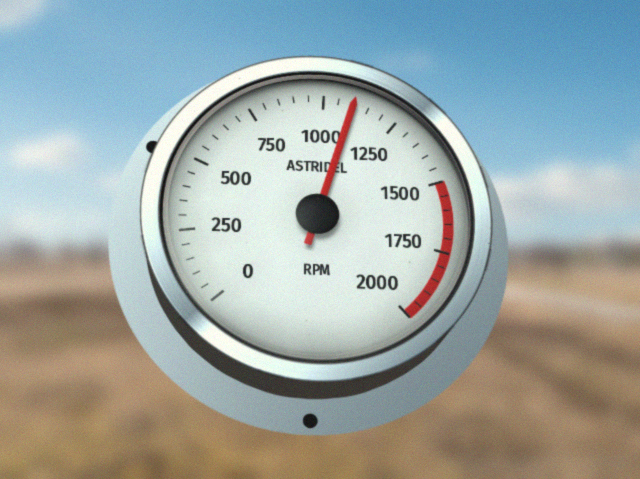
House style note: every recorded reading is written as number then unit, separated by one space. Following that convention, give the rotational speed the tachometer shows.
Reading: 1100 rpm
